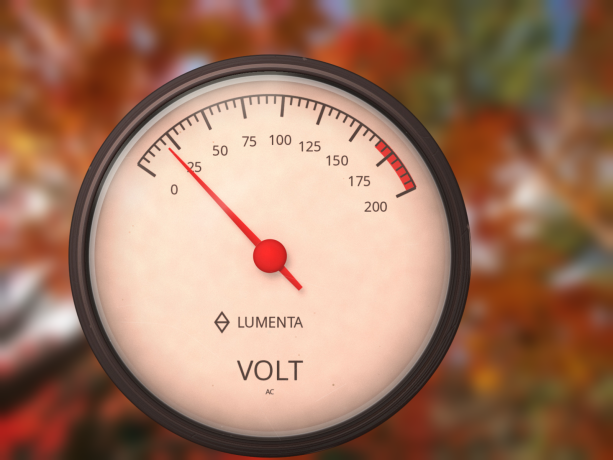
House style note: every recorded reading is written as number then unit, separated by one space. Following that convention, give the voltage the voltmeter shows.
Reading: 20 V
